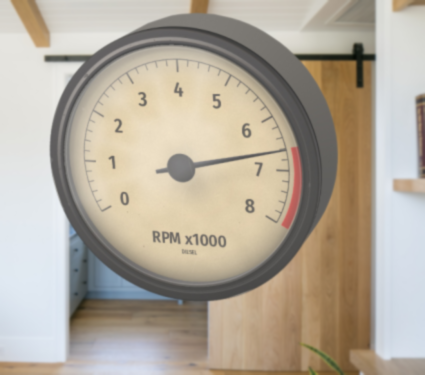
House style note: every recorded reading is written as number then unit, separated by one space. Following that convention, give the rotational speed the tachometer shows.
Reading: 6600 rpm
